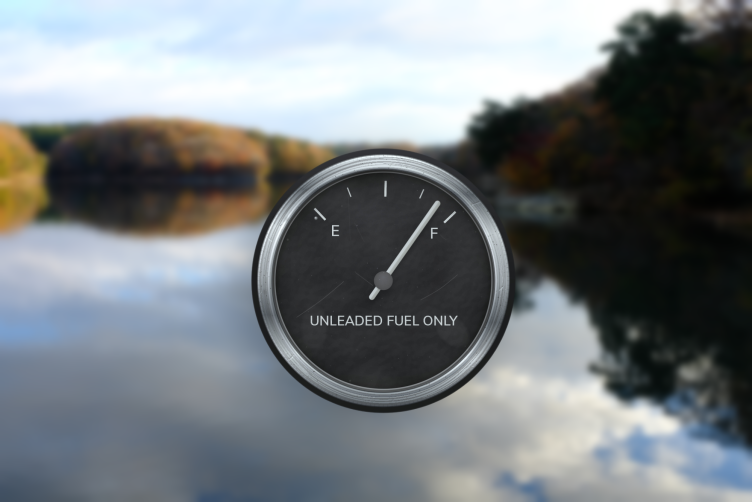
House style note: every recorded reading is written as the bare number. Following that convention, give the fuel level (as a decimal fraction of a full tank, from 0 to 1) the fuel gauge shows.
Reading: 0.875
